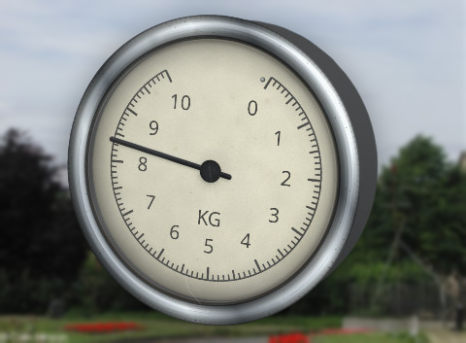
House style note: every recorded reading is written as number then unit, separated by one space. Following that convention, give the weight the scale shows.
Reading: 8.4 kg
